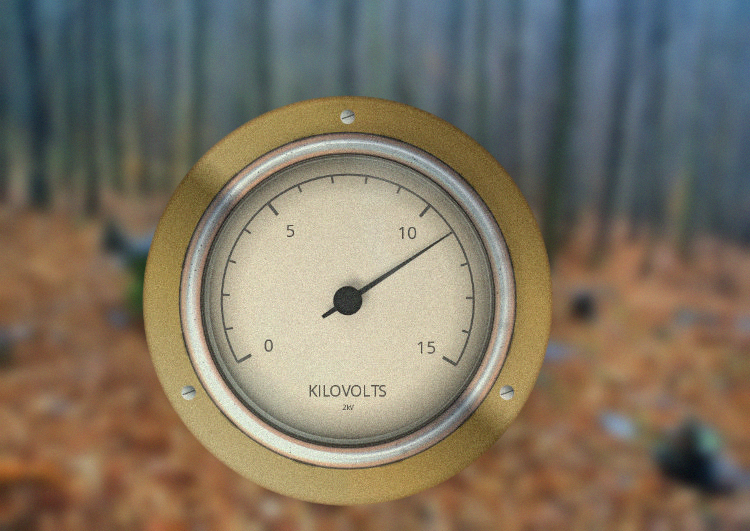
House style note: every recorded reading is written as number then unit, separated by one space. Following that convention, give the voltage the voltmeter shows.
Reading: 11 kV
